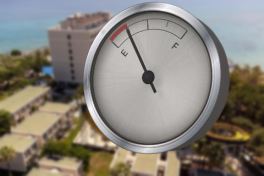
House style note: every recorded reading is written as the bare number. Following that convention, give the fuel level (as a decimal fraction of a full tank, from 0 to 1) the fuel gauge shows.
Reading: 0.25
